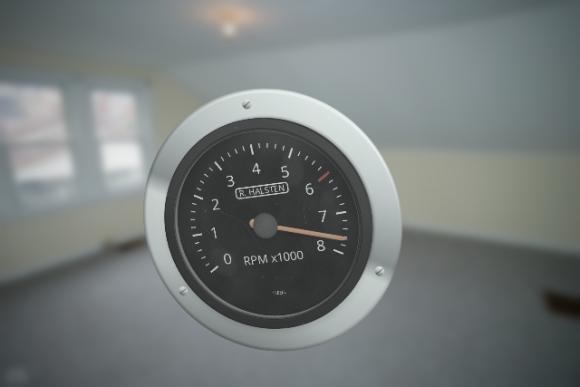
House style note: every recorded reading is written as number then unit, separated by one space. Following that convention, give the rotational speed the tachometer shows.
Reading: 7600 rpm
